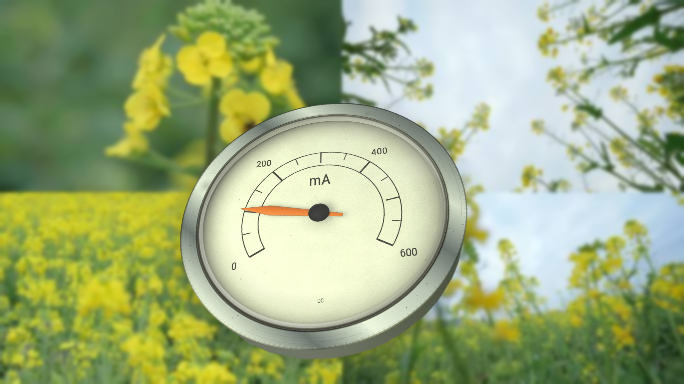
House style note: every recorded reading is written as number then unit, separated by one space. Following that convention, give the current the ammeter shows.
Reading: 100 mA
